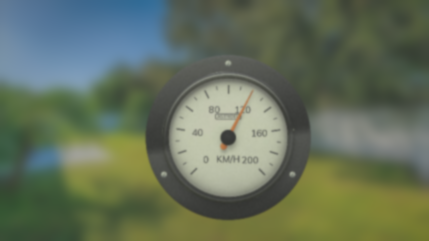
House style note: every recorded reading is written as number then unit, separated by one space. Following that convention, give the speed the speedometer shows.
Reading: 120 km/h
